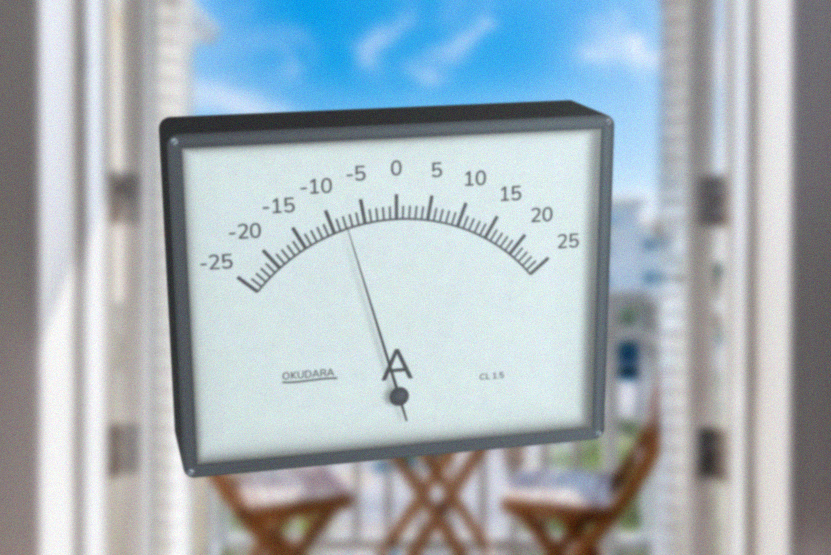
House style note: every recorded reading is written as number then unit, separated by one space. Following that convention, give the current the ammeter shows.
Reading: -8 A
